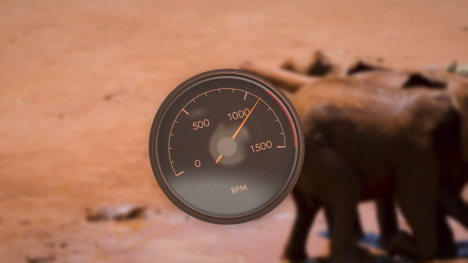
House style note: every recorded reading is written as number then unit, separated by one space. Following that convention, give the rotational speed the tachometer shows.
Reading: 1100 rpm
